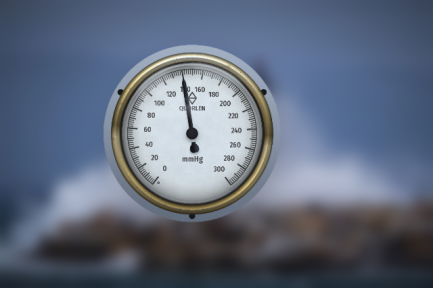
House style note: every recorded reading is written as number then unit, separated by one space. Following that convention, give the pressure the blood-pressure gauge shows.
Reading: 140 mmHg
